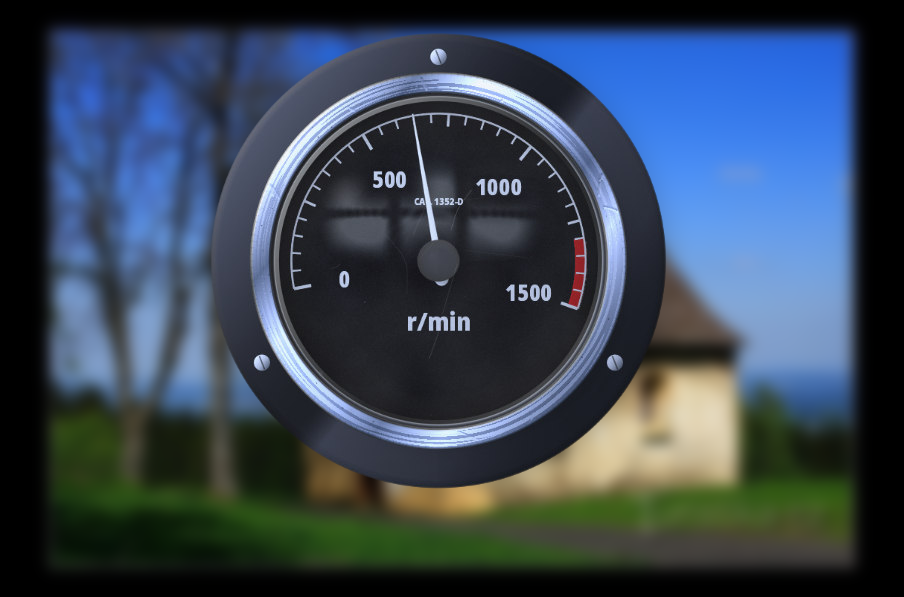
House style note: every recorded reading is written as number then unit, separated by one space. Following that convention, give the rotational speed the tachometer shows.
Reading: 650 rpm
